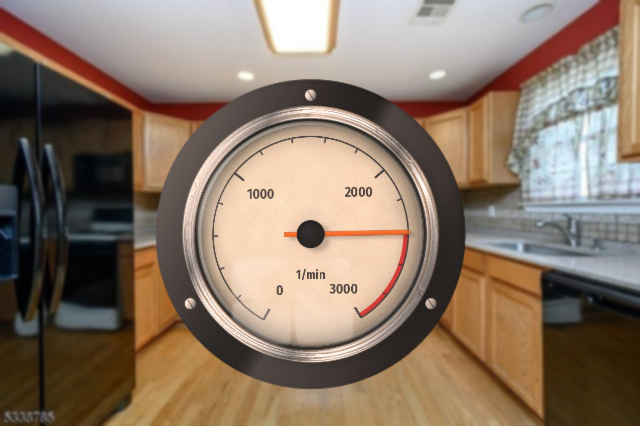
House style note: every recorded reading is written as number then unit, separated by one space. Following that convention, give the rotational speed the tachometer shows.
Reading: 2400 rpm
